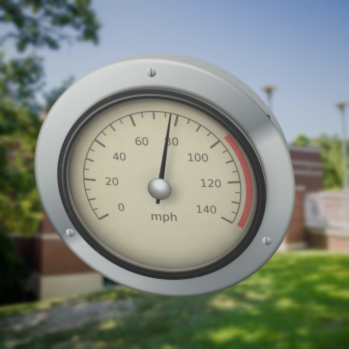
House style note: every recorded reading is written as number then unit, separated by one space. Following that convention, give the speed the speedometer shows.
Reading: 77.5 mph
